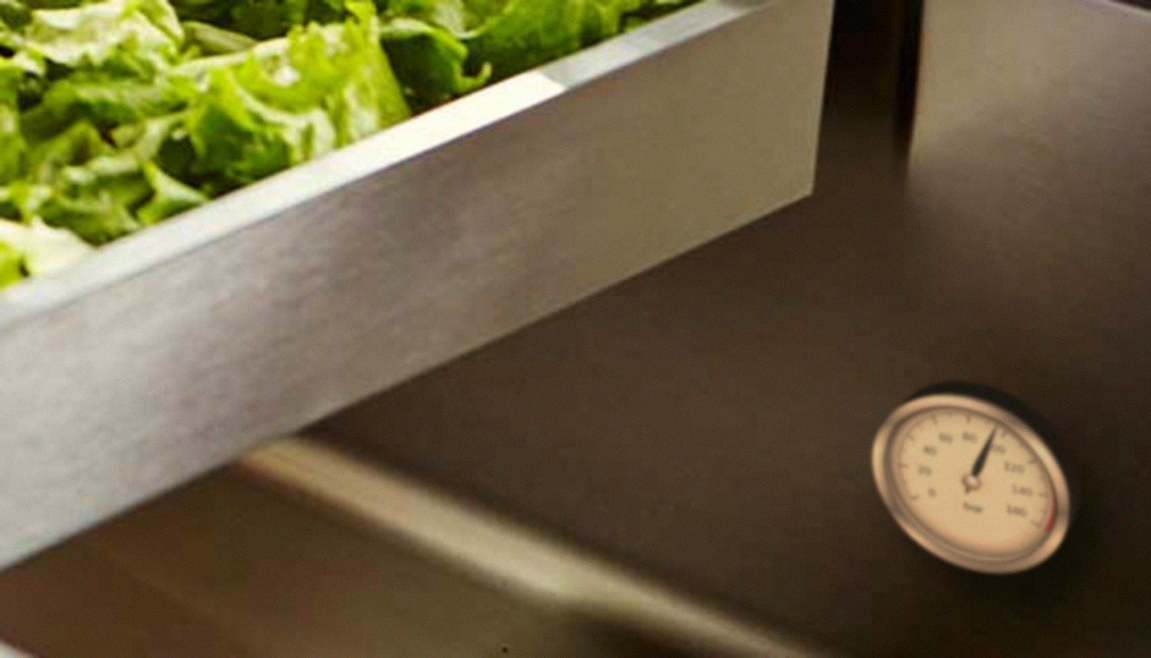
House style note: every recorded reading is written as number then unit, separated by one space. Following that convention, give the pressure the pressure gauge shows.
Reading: 95 bar
